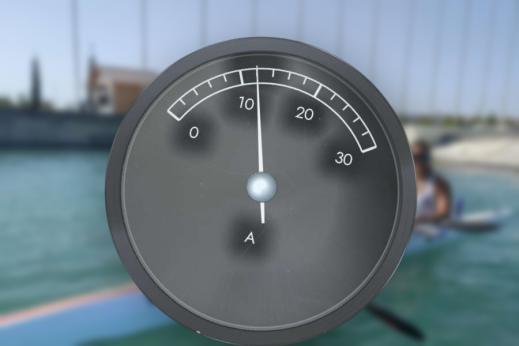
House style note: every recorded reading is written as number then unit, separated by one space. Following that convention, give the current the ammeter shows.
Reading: 12 A
